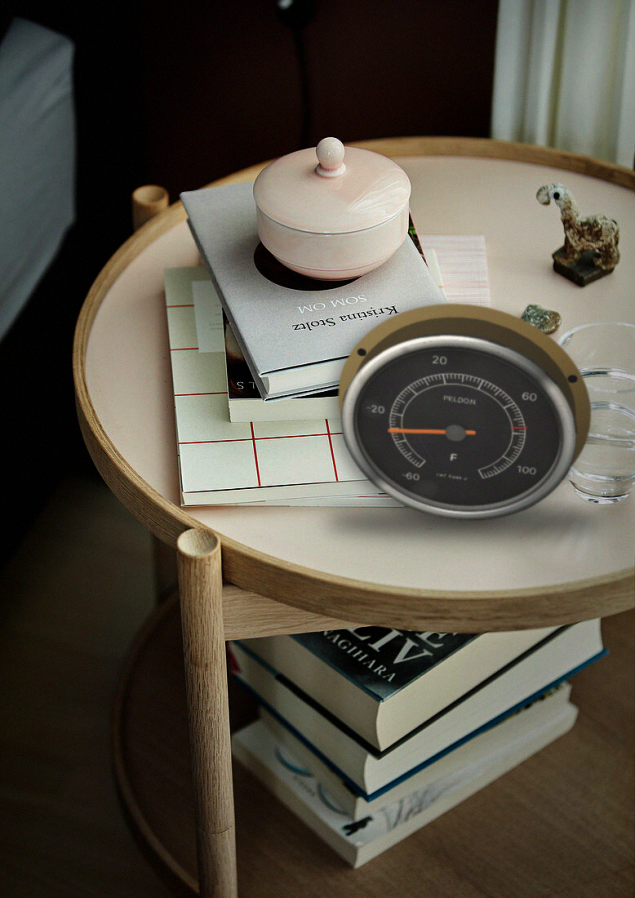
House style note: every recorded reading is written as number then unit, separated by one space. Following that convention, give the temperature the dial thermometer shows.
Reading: -30 °F
